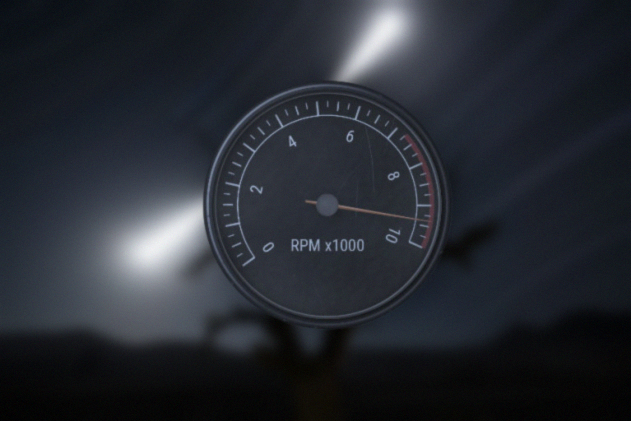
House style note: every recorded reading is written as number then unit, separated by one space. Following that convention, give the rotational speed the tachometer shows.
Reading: 9375 rpm
